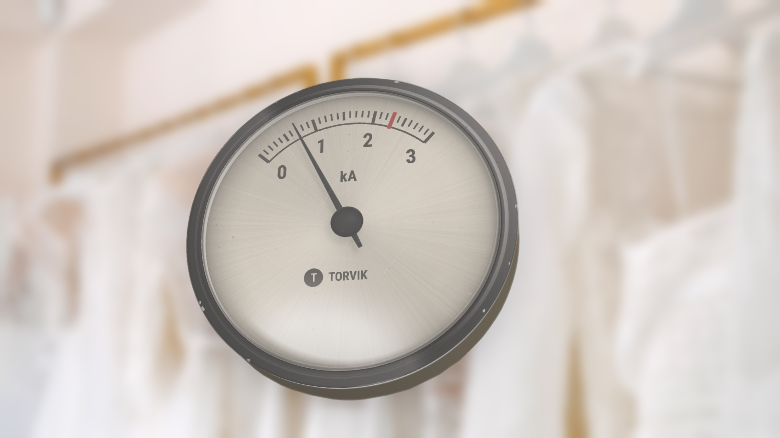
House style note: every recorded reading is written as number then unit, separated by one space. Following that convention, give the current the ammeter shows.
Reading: 0.7 kA
